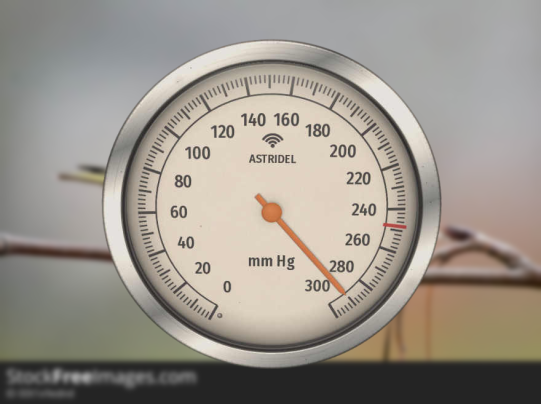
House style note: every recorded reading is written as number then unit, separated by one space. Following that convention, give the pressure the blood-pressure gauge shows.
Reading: 290 mmHg
